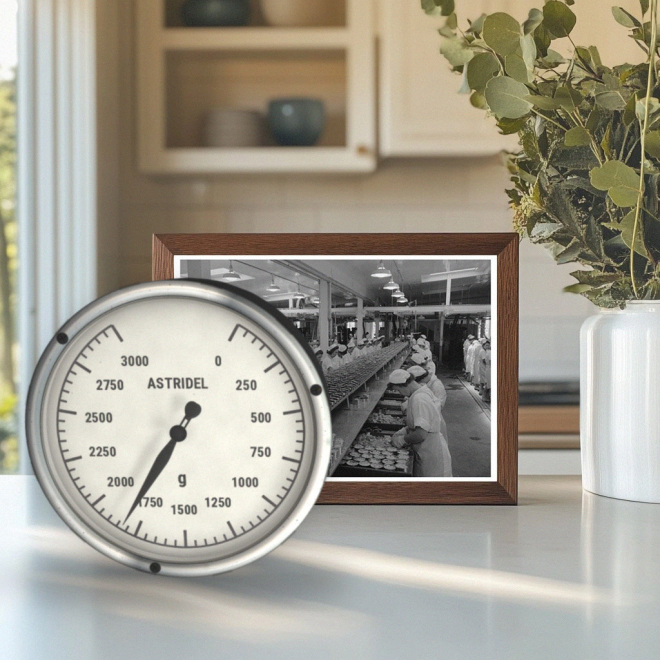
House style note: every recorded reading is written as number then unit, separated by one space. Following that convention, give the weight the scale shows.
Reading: 1825 g
